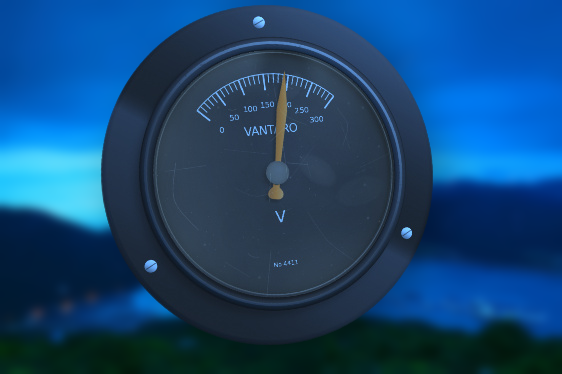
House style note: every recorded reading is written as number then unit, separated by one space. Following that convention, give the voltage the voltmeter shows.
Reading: 190 V
